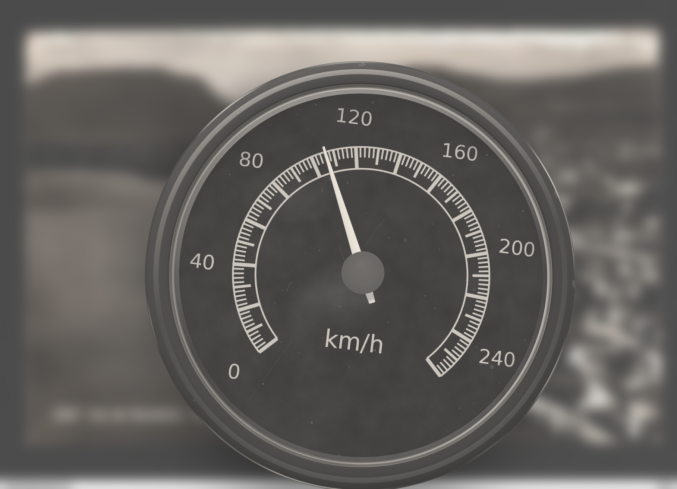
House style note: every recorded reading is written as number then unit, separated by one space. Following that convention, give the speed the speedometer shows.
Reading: 106 km/h
